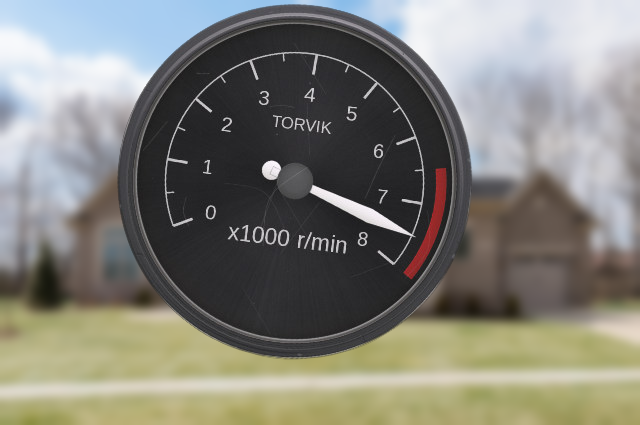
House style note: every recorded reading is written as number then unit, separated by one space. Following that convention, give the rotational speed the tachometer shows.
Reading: 7500 rpm
